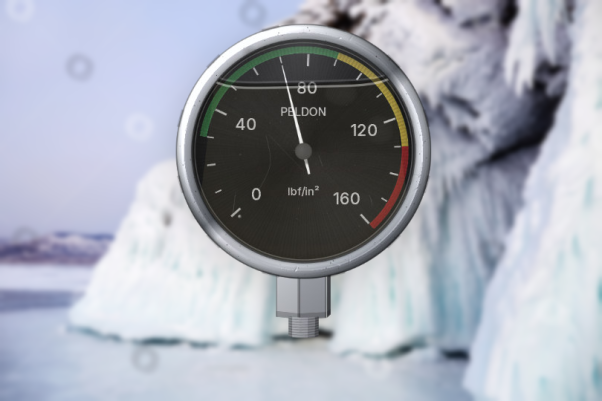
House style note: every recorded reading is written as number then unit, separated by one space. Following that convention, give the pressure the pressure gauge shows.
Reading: 70 psi
